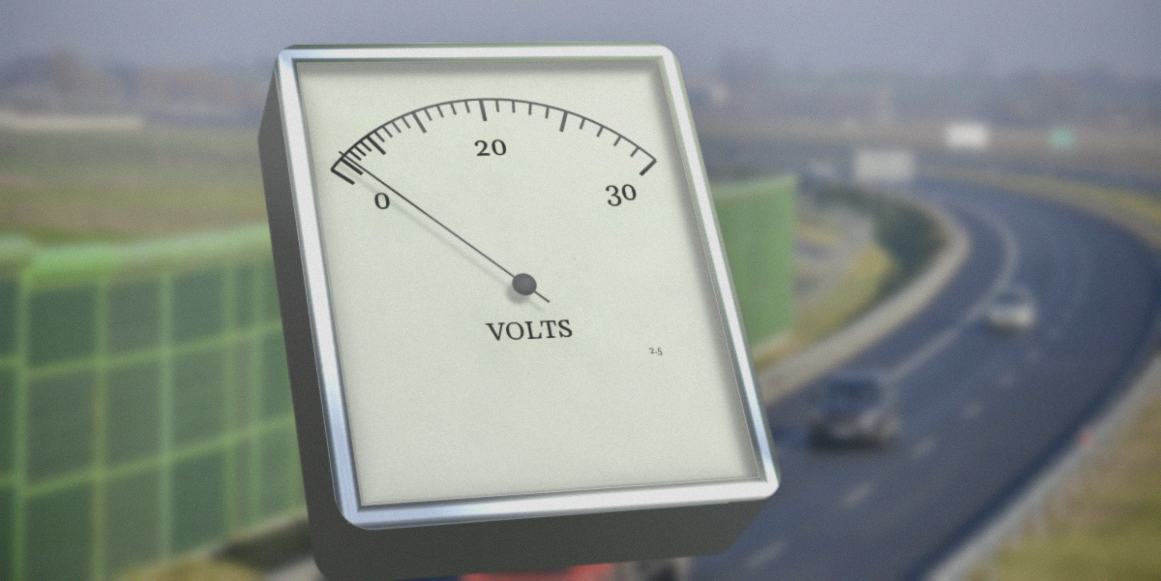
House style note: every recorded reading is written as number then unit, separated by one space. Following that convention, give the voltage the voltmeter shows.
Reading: 5 V
